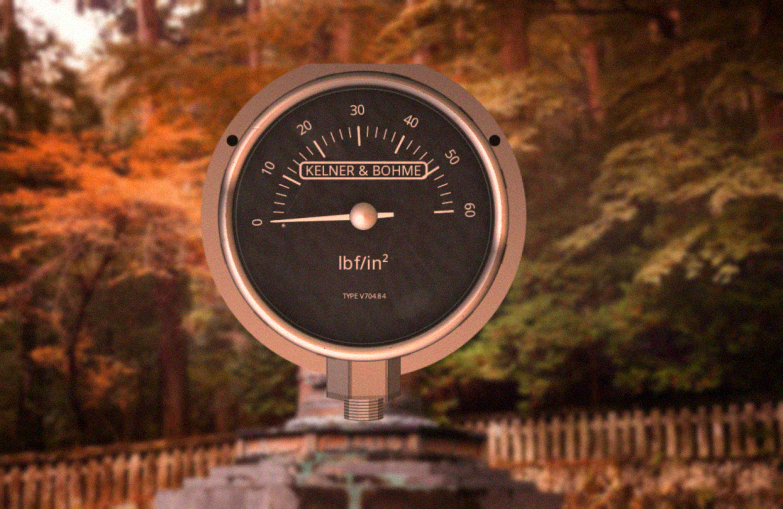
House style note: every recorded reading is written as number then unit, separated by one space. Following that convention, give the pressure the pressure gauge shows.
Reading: 0 psi
